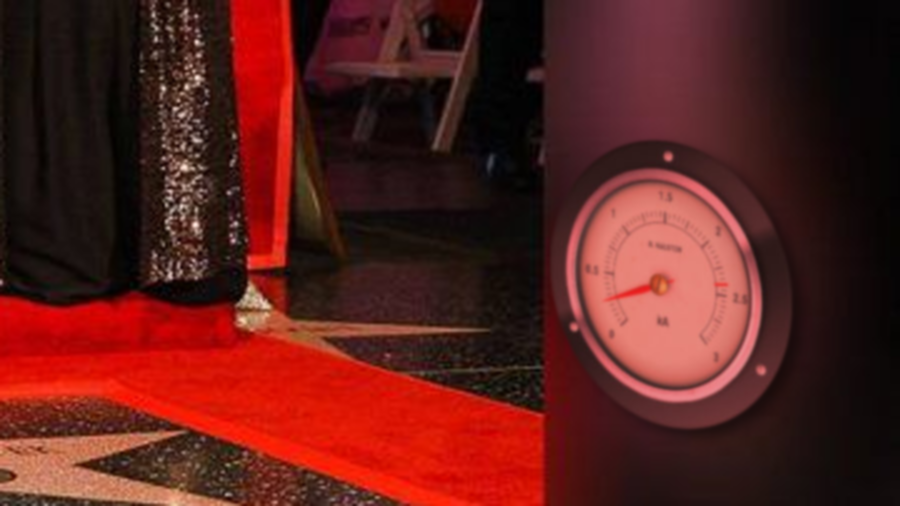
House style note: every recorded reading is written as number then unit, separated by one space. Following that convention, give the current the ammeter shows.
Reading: 0.25 kA
